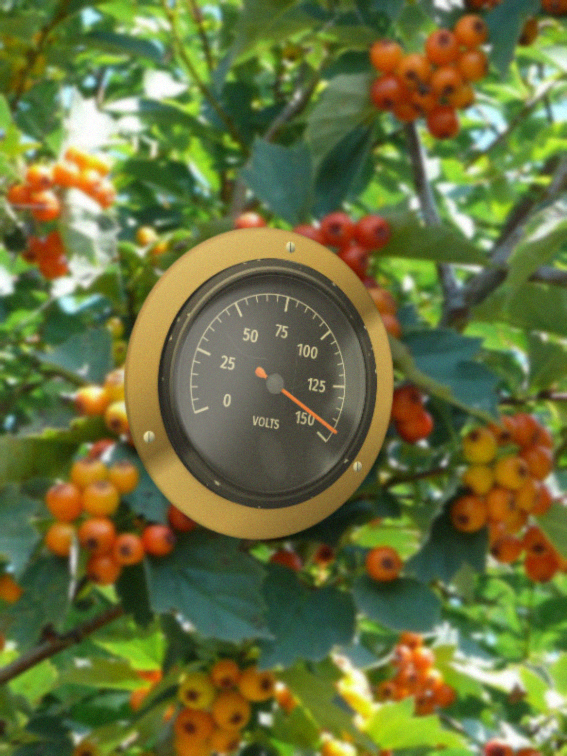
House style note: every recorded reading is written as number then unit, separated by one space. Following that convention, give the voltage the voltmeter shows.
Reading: 145 V
